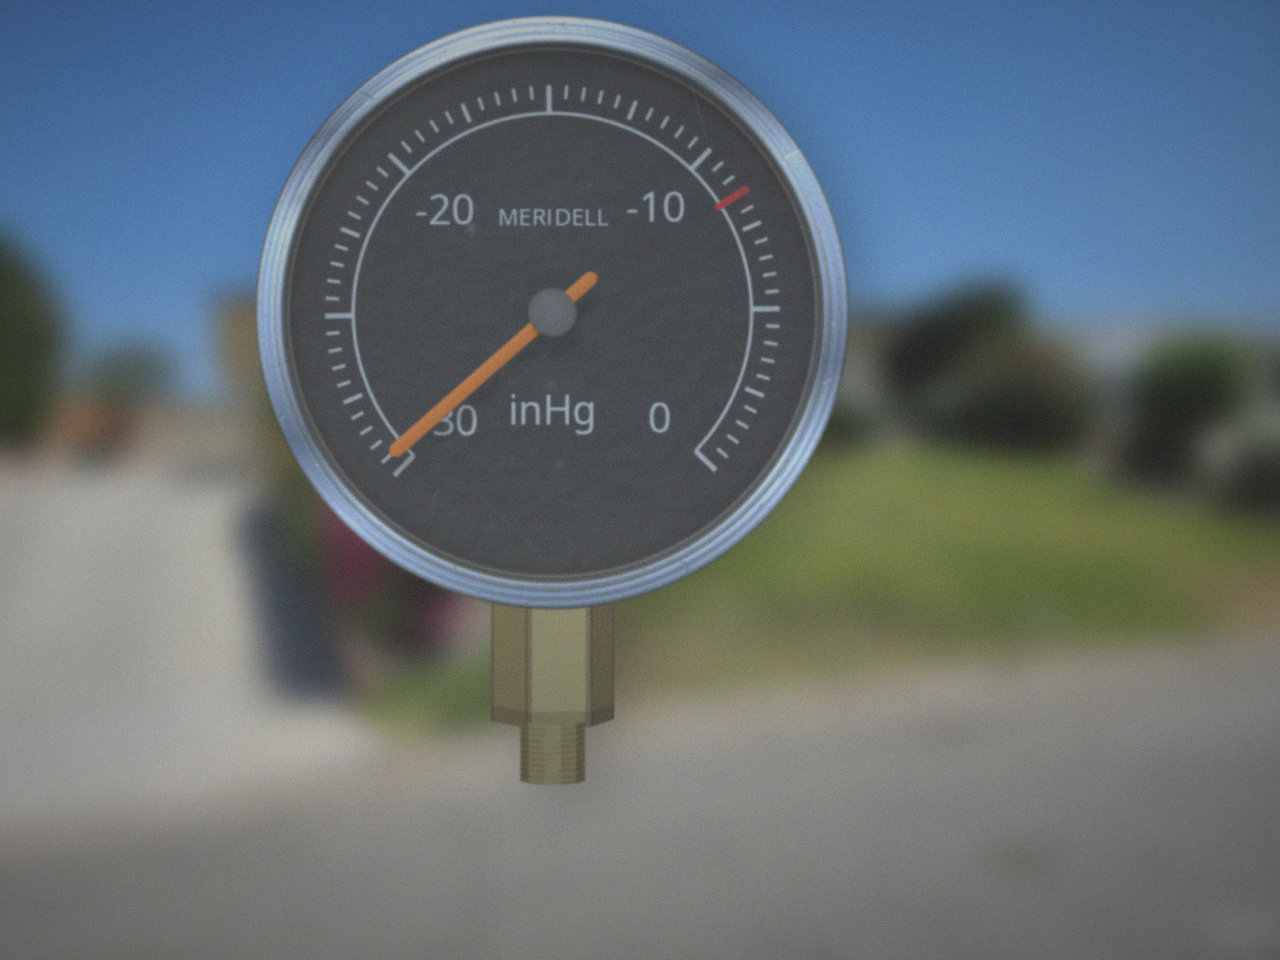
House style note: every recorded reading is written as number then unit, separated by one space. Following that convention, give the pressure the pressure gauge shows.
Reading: -29.5 inHg
